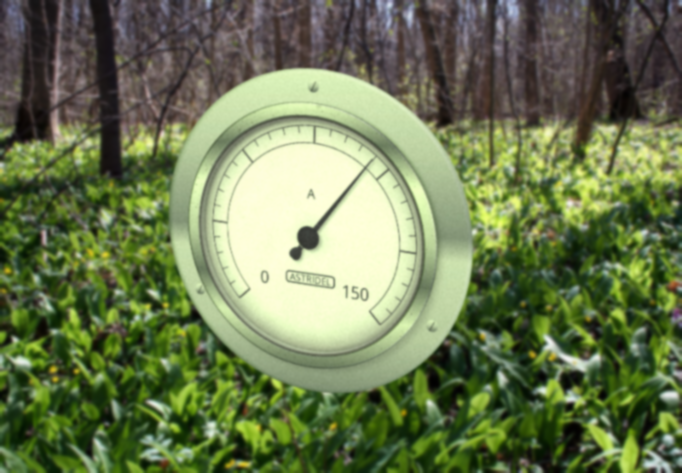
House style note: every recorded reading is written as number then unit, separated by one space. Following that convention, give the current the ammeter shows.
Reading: 95 A
